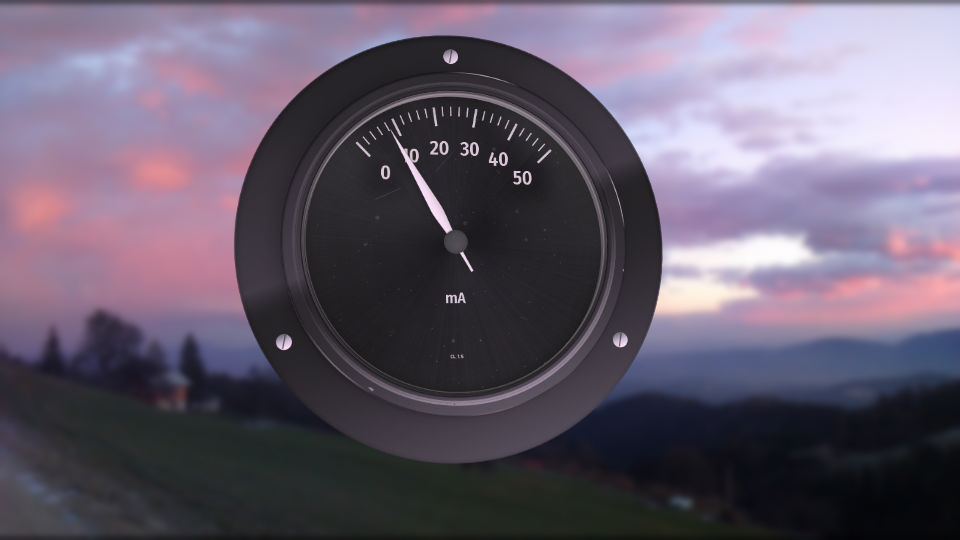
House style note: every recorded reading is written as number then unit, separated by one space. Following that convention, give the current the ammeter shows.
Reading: 8 mA
